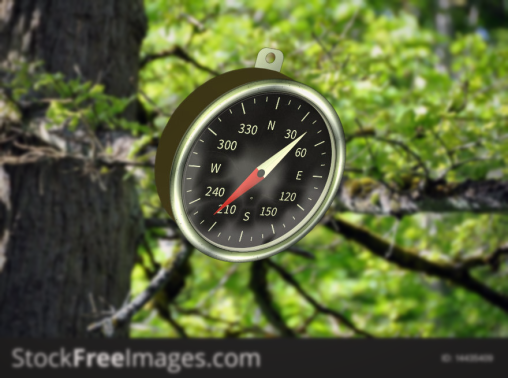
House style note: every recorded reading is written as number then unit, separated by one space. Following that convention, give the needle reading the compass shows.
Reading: 220 °
